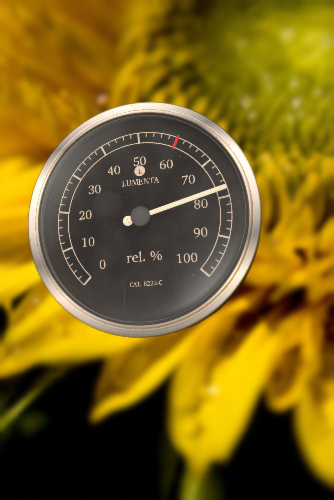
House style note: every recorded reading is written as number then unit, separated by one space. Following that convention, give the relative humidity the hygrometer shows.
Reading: 78 %
